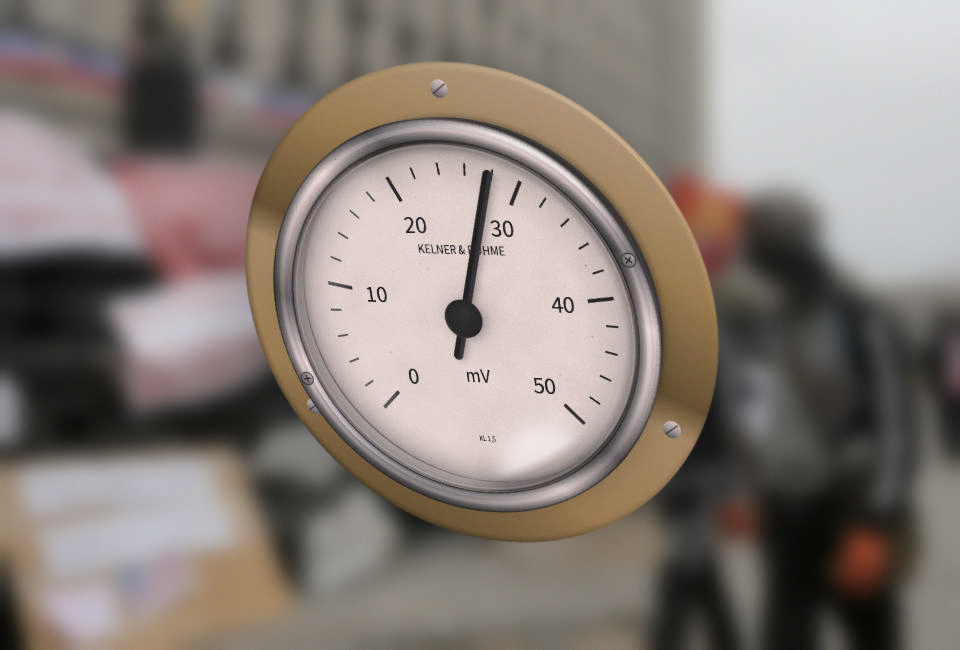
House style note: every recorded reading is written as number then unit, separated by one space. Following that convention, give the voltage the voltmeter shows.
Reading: 28 mV
